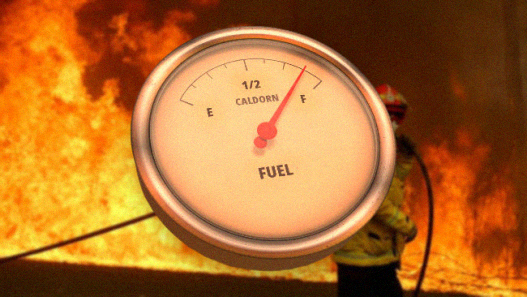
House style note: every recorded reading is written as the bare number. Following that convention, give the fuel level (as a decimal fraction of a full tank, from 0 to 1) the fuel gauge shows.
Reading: 0.875
